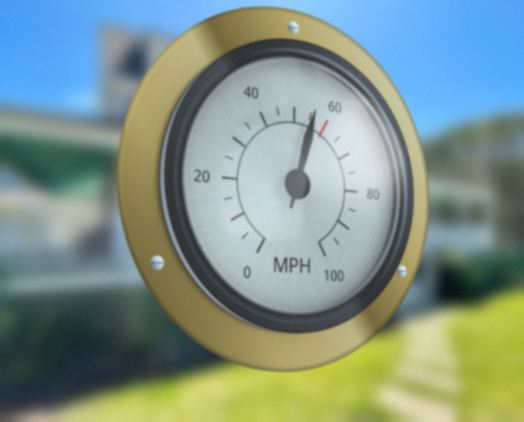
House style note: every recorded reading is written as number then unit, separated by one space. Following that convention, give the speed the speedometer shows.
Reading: 55 mph
